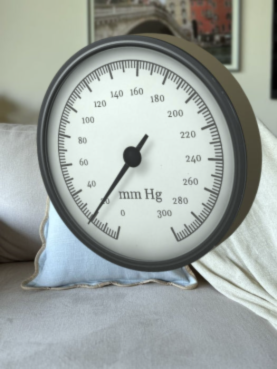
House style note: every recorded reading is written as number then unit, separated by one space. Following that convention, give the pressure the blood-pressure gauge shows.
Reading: 20 mmHg
